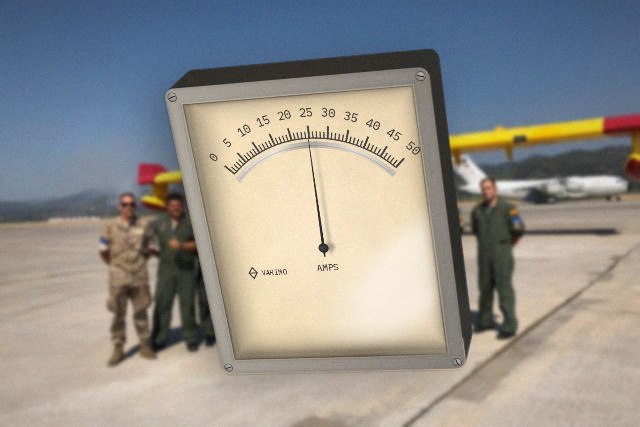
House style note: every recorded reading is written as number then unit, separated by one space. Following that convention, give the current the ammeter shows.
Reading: 25 A
